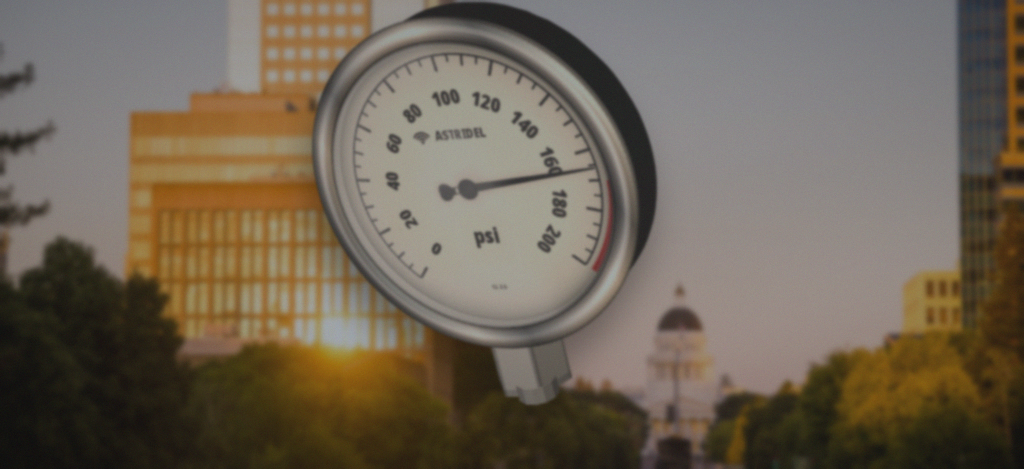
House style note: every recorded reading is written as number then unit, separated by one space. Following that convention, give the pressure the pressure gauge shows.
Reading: 165 psi
